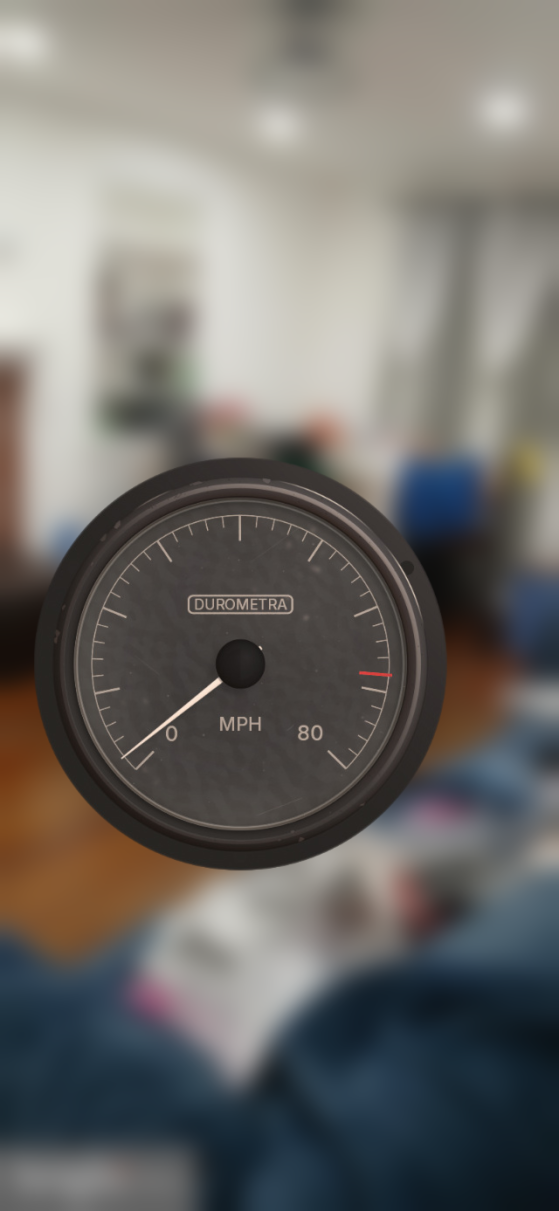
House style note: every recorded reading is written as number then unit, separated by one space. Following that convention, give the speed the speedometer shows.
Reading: 2 mph
